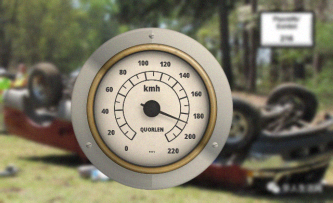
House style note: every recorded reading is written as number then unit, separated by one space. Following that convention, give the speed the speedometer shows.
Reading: 190 km/h
